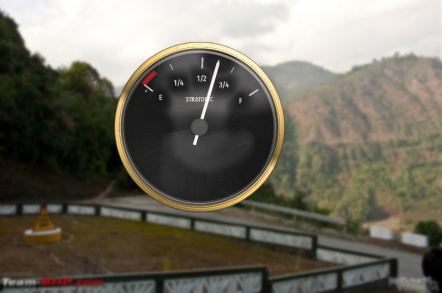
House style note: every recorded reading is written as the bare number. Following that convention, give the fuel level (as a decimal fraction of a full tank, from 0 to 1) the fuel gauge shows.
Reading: 0.625
